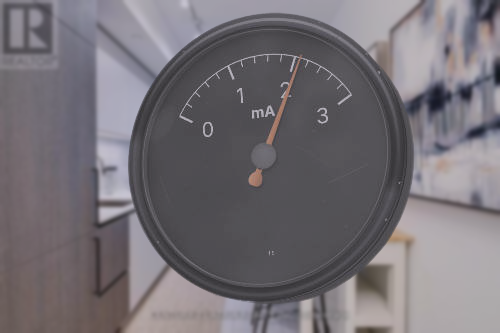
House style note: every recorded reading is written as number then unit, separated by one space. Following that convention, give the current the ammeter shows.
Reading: 2.1 mA
